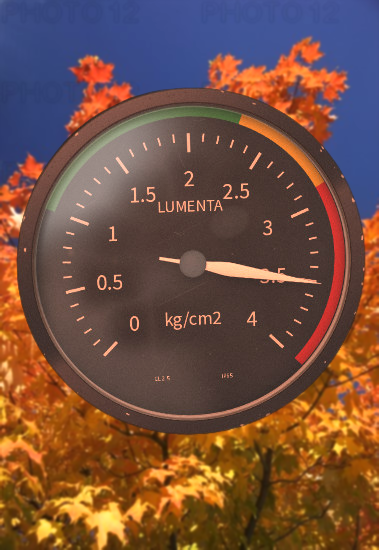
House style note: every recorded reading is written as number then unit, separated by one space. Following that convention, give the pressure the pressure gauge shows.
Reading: 3.5 kg/cm²
